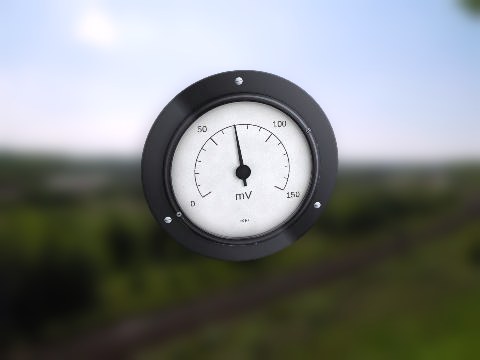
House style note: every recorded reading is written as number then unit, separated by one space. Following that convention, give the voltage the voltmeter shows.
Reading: 70 mV
